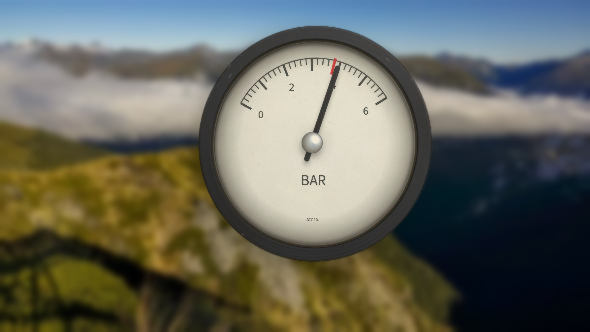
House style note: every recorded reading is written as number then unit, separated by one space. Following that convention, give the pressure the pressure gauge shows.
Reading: 4 bar
